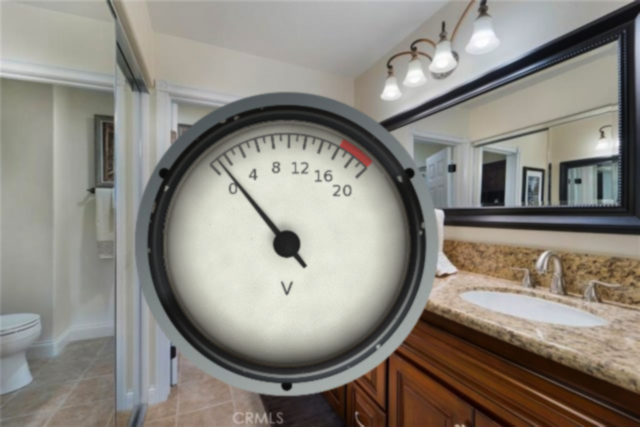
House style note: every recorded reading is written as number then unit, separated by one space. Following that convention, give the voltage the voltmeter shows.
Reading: 1 V
